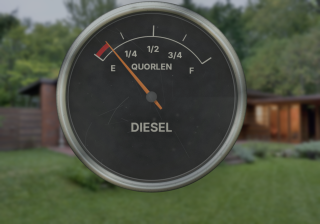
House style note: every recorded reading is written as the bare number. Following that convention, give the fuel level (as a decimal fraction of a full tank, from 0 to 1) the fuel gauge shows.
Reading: 0.125
